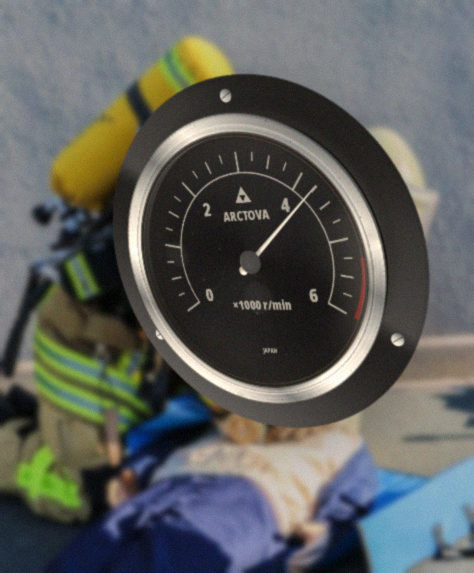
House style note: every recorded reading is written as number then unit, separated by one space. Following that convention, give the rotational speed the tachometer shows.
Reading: 4250 rpm
